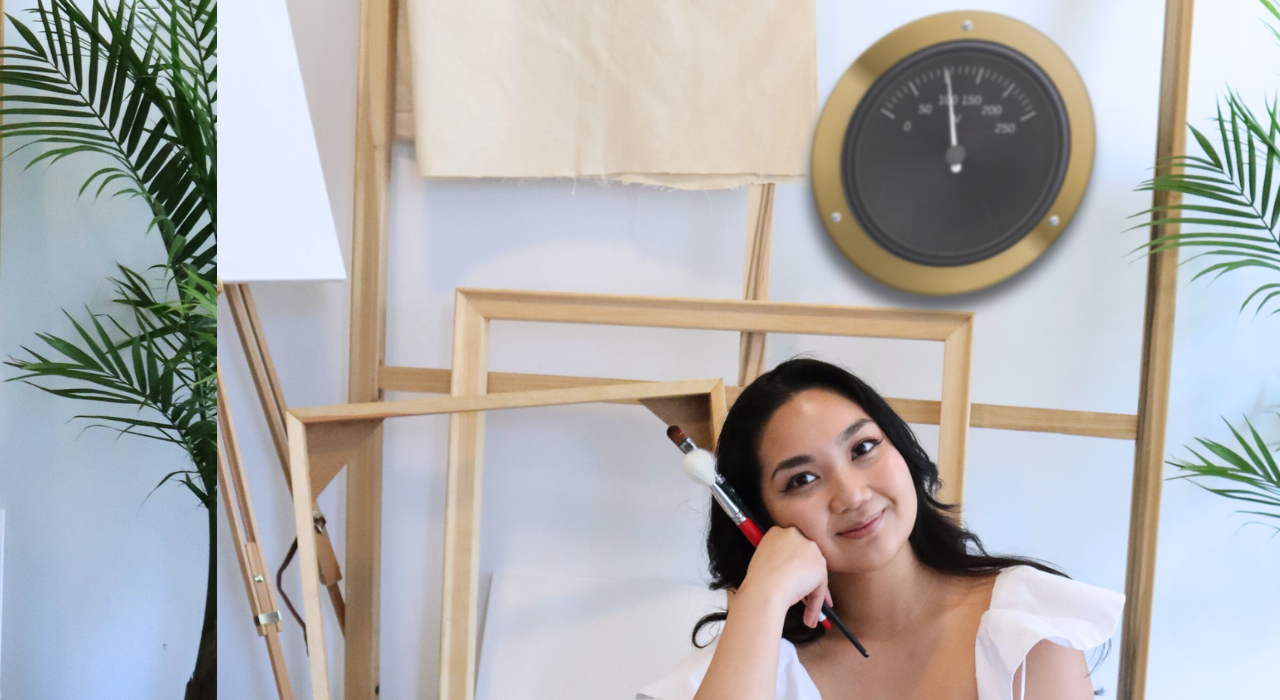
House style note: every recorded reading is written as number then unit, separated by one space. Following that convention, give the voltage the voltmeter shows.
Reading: 100 V
